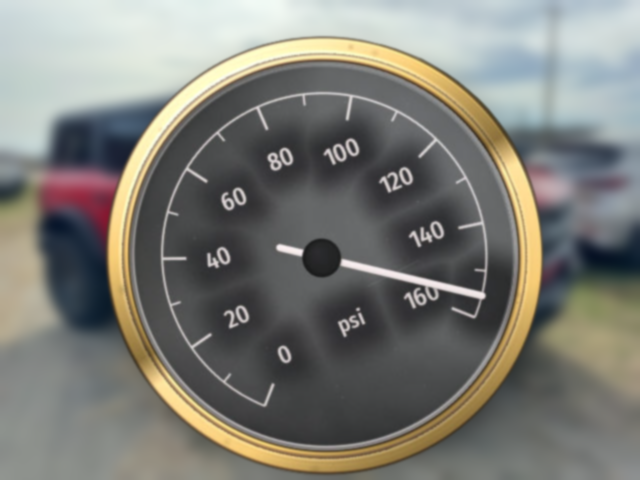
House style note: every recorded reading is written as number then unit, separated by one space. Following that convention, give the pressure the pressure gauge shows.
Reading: 155 psi
